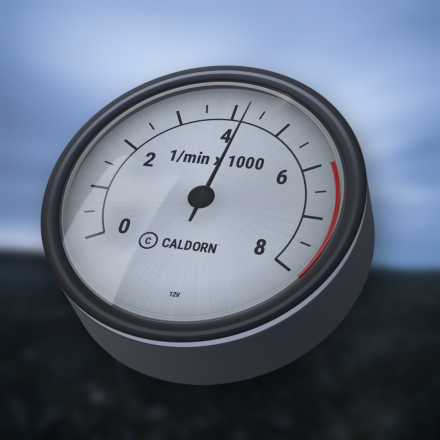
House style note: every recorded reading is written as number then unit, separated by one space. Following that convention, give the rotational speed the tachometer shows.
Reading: 4250 rpm
